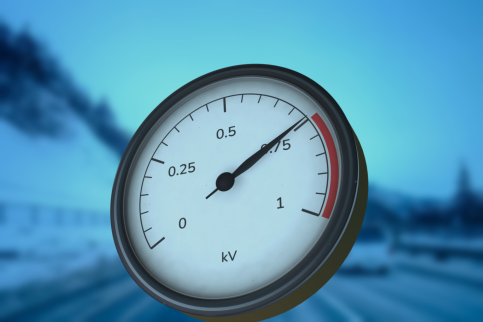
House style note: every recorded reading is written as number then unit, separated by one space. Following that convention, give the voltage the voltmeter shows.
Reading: 0.75 kV
